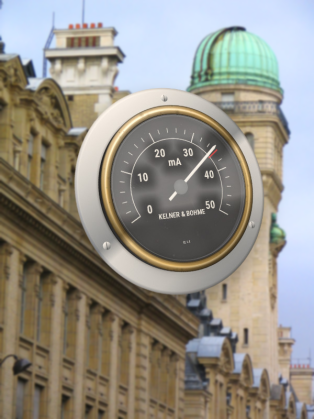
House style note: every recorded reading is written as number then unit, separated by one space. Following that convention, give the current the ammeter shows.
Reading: 35 mA
